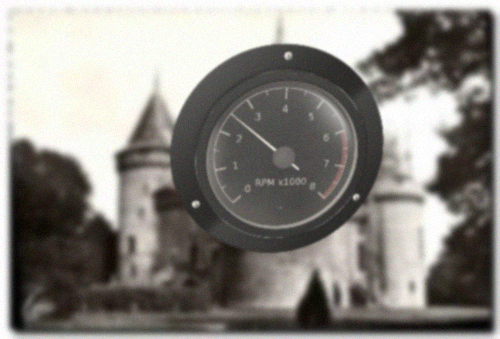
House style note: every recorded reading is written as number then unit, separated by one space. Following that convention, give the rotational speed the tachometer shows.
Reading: 2500 rpm
